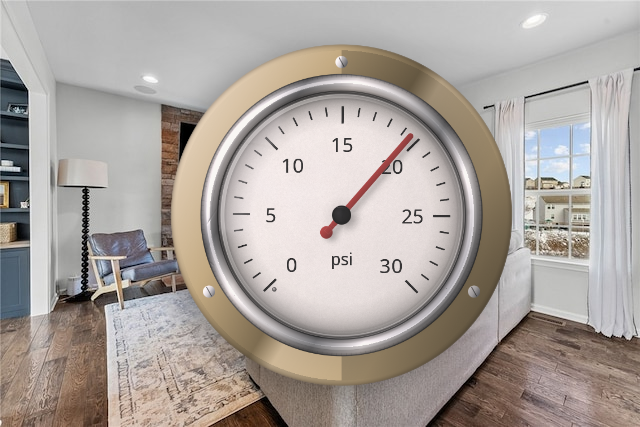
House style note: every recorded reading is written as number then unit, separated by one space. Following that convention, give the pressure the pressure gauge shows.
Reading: 19.5 psi
